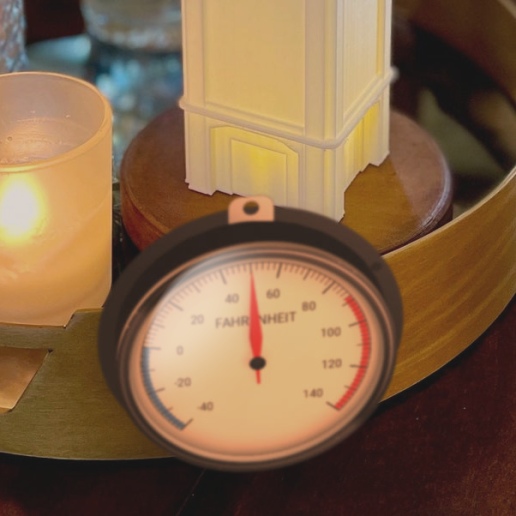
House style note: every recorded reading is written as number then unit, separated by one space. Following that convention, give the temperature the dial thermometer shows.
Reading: 50 °F
